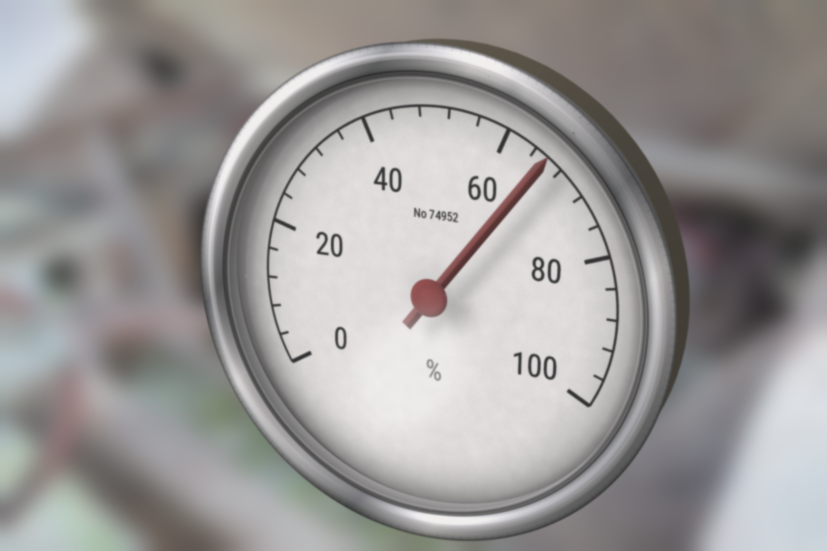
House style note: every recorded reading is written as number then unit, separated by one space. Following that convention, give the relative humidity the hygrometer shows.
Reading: 66 %
